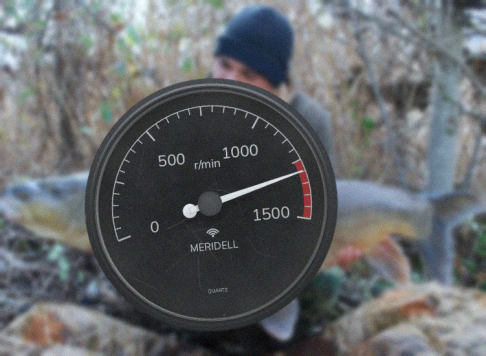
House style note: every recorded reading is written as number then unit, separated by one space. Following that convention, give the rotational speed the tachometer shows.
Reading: 1300 rpm
